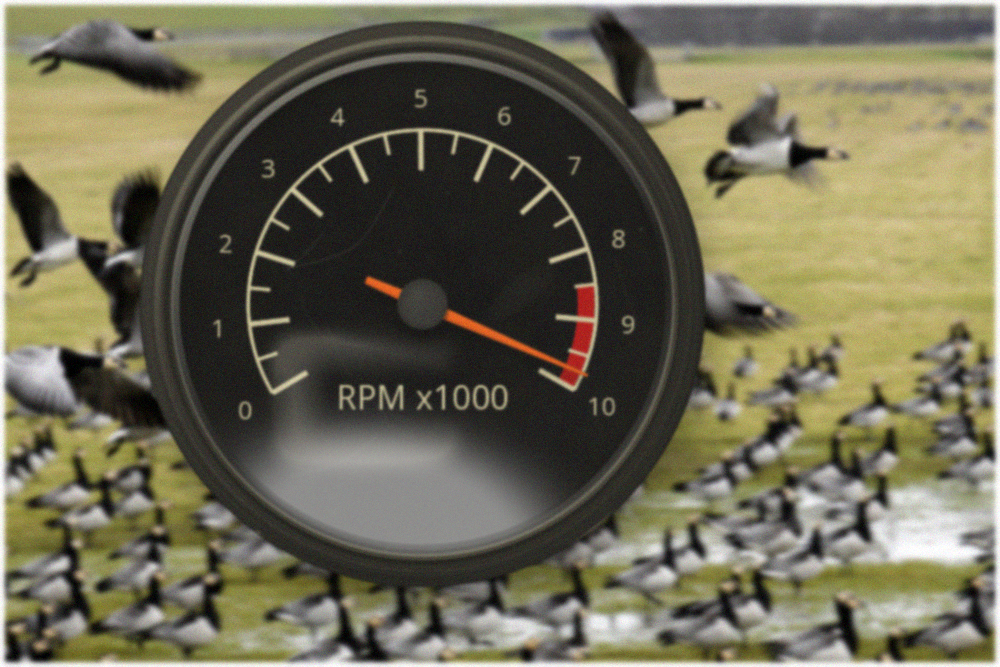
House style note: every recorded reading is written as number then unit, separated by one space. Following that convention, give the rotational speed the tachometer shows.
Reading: 9750 rpm
